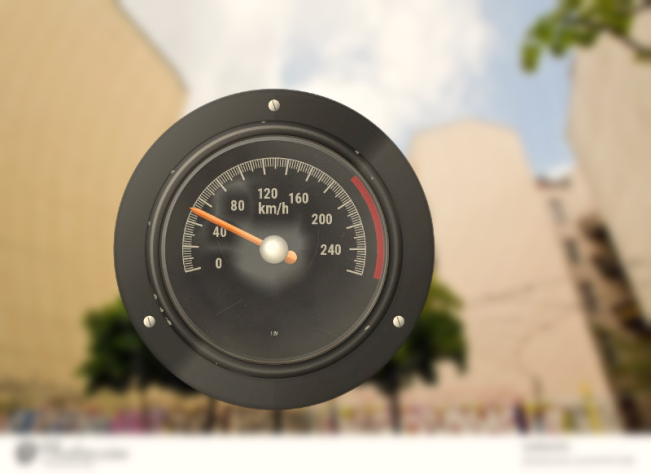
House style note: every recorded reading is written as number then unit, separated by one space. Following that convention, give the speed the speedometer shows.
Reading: 50 km/h
